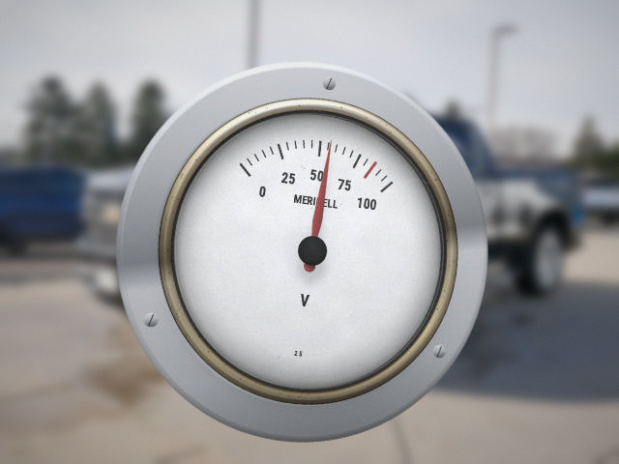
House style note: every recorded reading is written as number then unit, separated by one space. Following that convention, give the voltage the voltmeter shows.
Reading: 55 V
